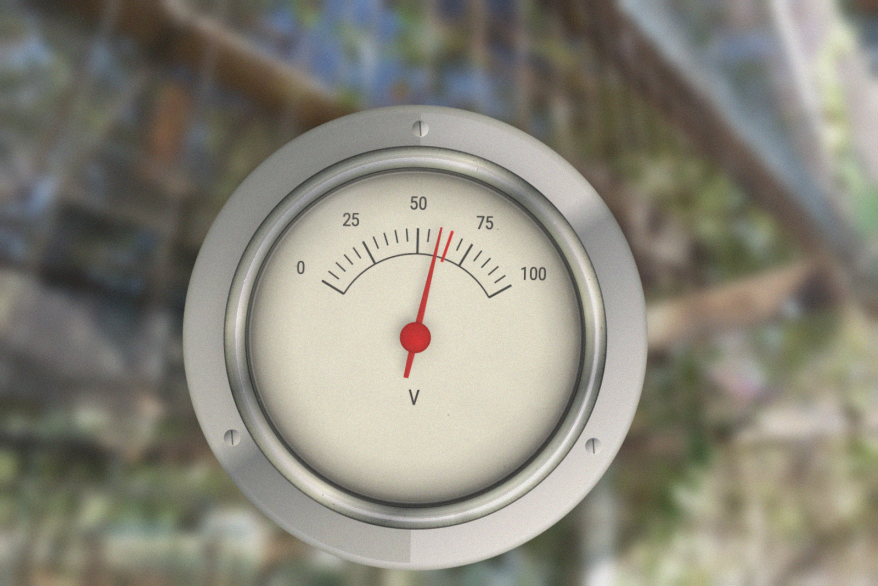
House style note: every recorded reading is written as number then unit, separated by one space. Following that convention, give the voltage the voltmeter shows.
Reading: 60 V
